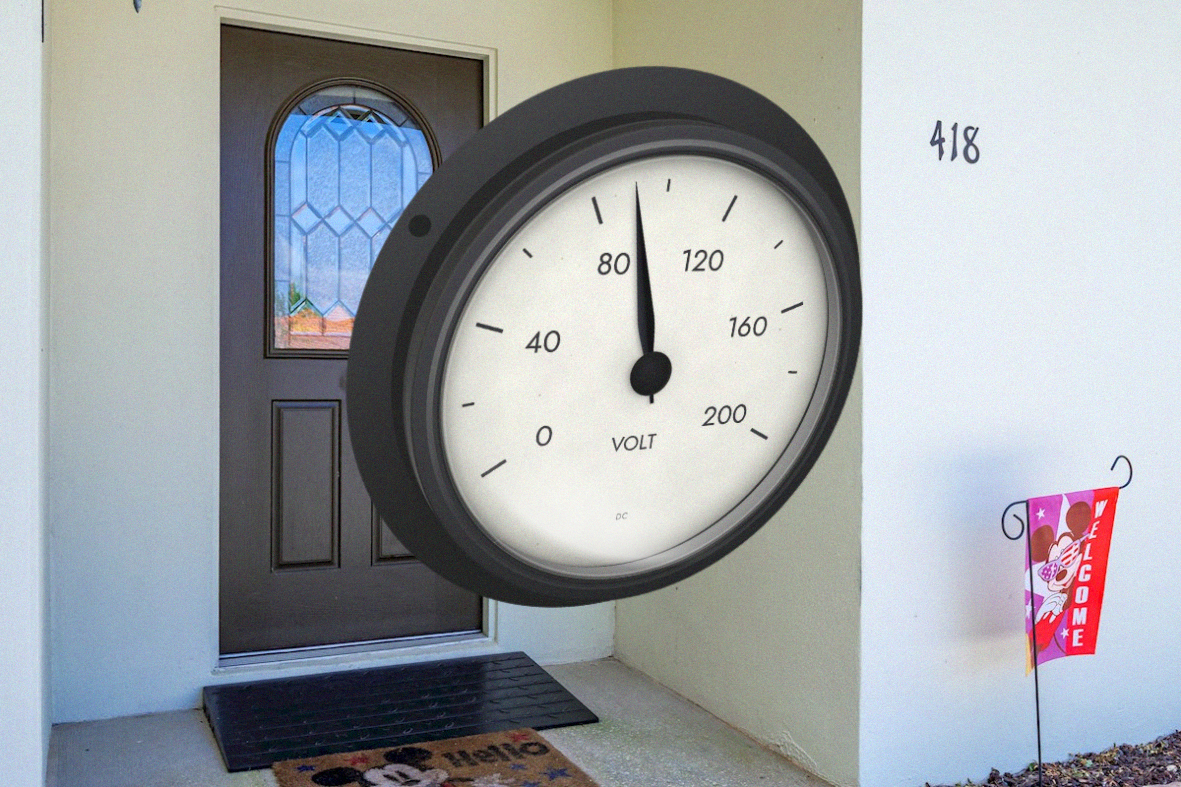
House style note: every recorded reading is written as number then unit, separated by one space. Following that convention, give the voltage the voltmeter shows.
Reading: 90 V
